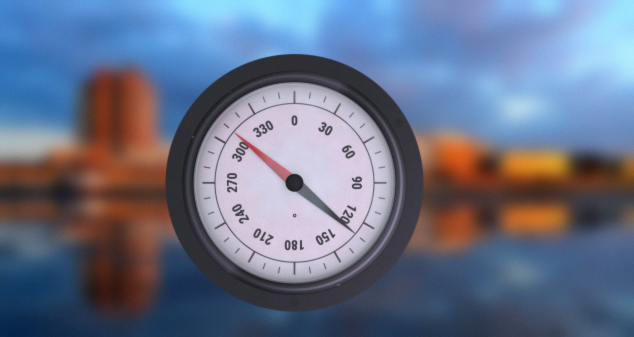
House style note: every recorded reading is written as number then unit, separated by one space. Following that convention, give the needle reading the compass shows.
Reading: 310 °
